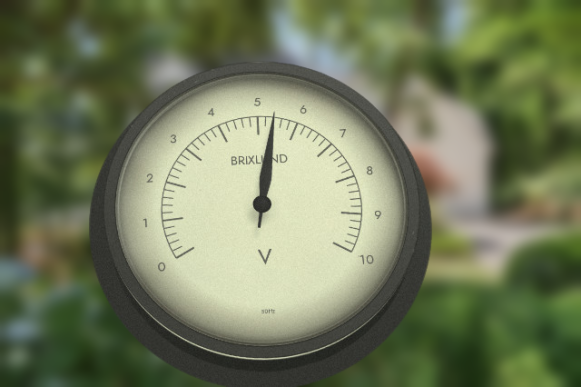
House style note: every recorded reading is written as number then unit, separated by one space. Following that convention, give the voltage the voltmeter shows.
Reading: 5.4 V
